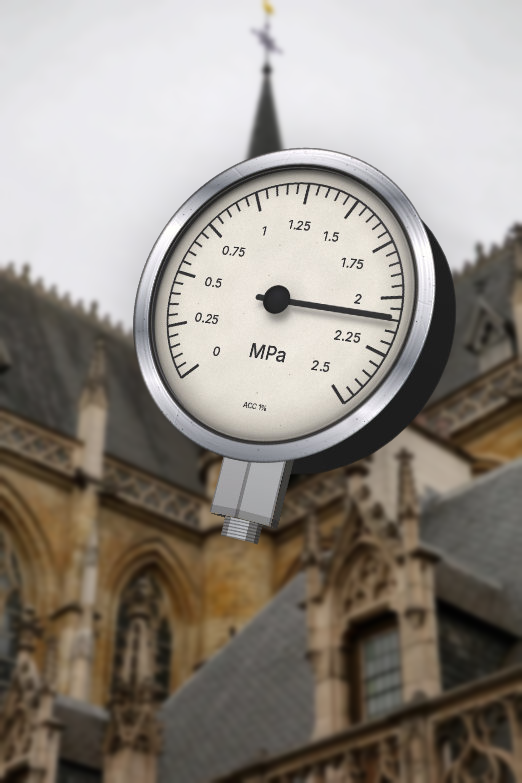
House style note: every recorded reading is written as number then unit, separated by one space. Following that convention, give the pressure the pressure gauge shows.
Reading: 2.1 MPa
